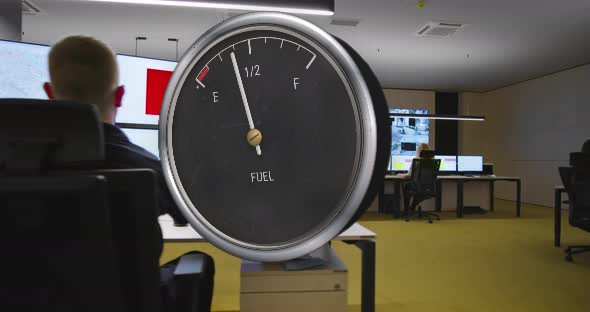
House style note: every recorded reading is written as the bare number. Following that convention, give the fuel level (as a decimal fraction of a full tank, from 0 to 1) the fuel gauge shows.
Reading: 0.375
